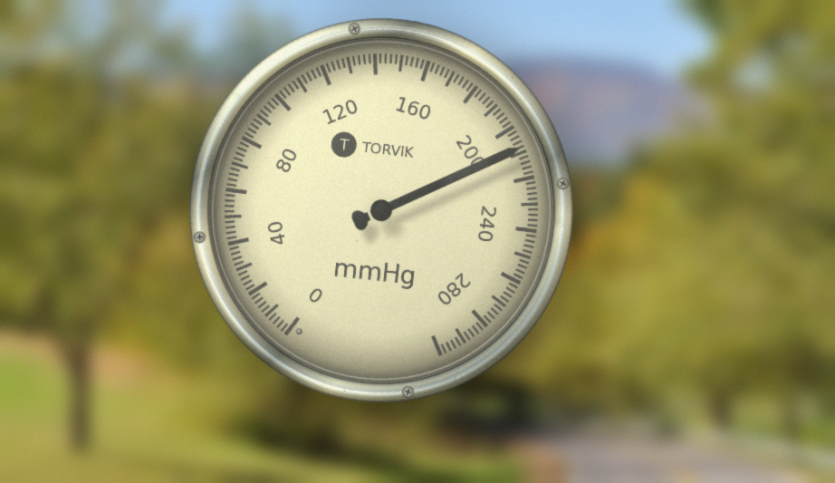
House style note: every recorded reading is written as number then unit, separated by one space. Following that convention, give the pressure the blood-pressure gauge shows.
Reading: 208 mmHg
